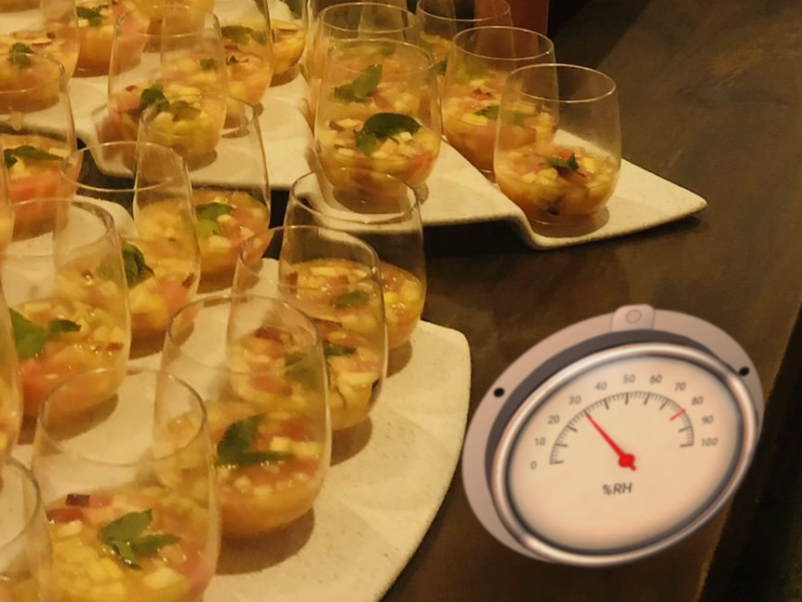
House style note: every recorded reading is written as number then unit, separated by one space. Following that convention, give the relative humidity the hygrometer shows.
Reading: 30 %
